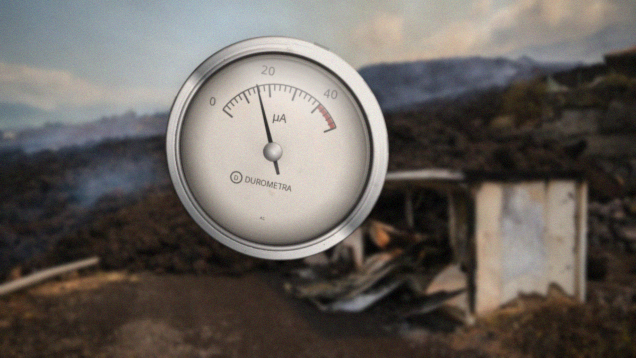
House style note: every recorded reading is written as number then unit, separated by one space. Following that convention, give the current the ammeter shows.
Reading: 16 µA
